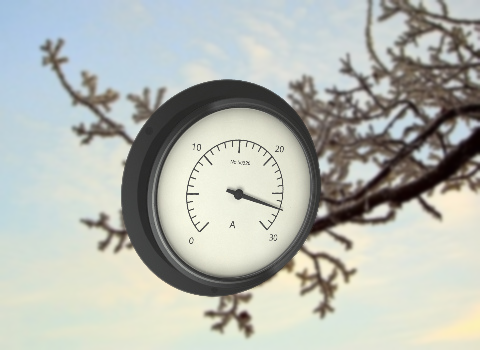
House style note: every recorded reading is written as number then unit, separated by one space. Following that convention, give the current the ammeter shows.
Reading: 27 A
